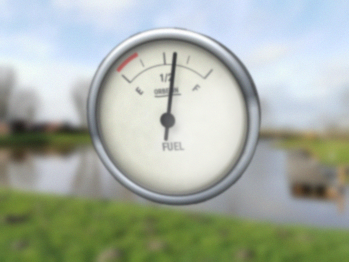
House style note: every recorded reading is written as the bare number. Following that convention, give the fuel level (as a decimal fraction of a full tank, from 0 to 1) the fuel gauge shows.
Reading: 0.625
